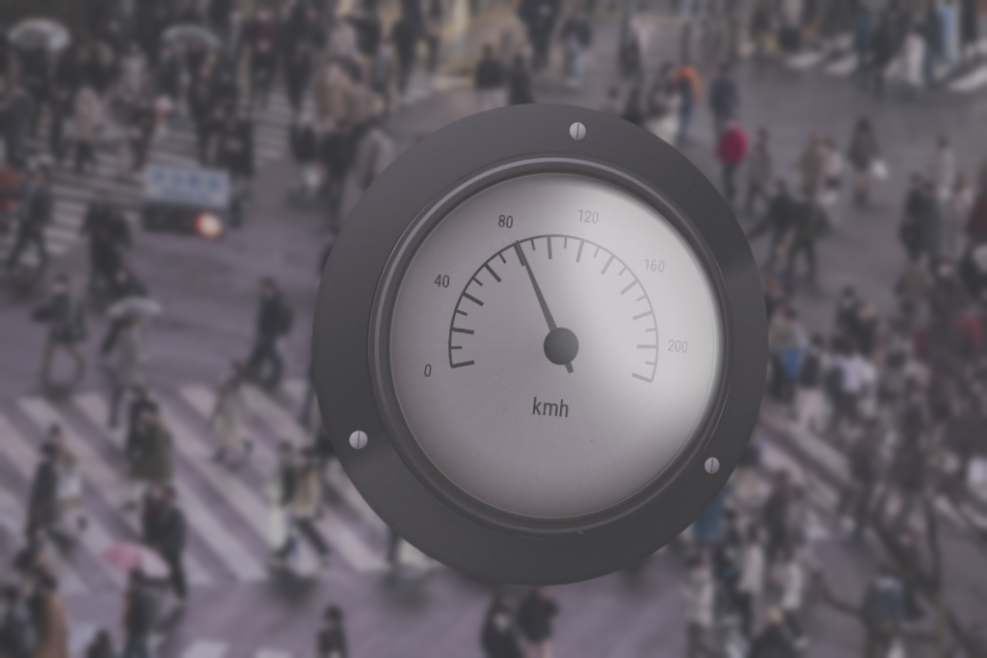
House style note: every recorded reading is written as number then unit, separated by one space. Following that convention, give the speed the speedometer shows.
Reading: 80 km/h
